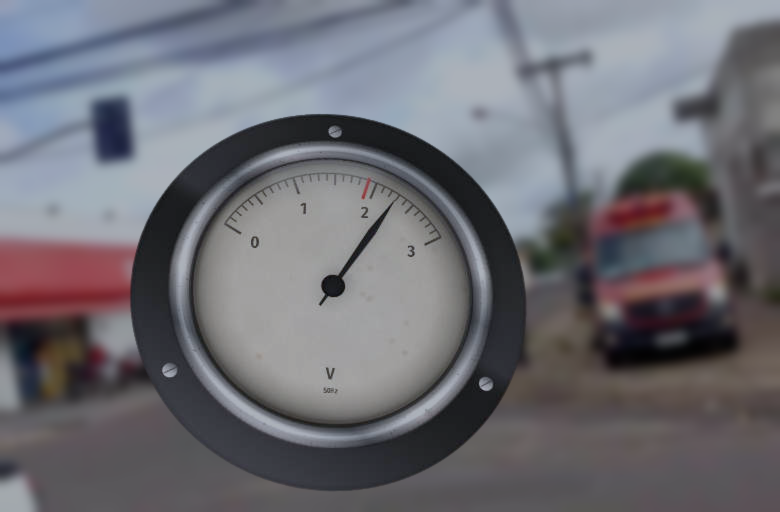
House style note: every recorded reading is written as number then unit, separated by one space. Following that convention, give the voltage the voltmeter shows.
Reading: 2.3 V
